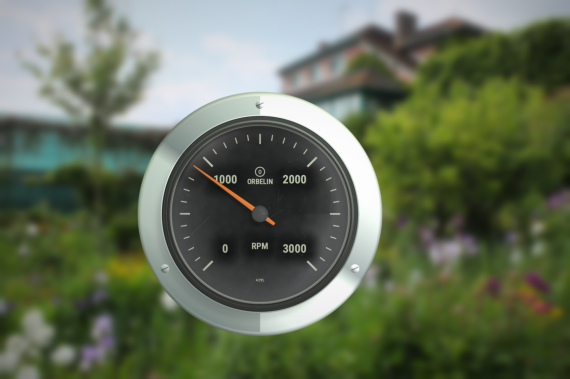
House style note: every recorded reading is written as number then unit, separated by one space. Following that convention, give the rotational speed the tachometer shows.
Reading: 900 rpm
